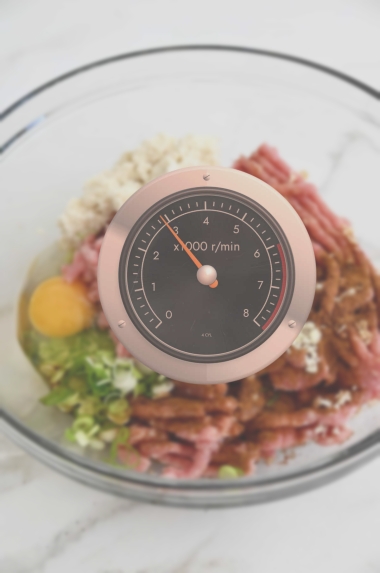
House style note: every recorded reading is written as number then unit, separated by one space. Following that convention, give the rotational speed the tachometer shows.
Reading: 2900 rpm
